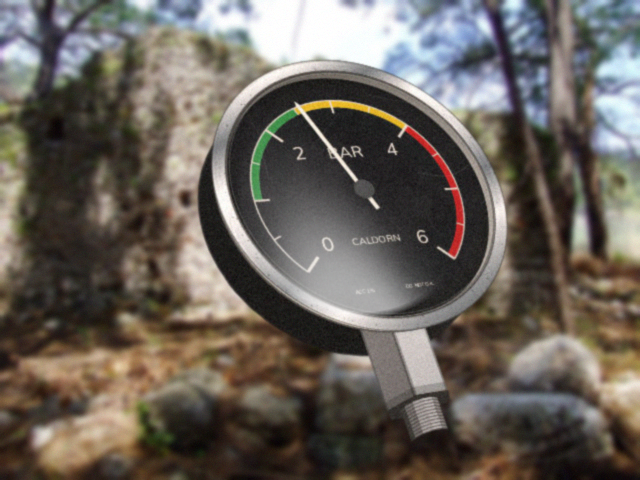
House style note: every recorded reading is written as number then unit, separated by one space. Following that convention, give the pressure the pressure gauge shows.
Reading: 2.5 bar
